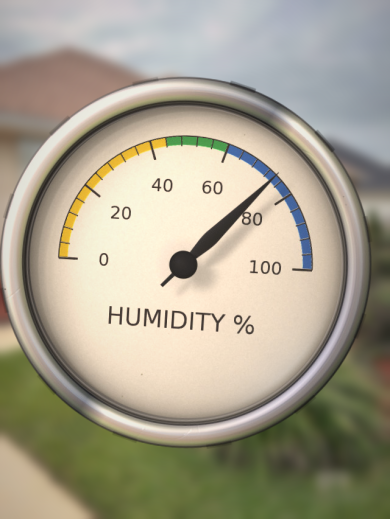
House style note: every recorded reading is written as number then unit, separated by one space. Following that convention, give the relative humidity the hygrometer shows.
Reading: 74 %
